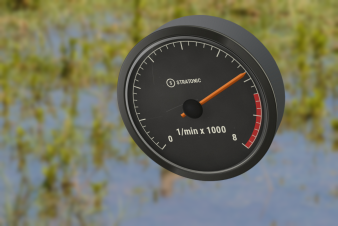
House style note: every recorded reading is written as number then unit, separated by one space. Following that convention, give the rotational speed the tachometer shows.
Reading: 5800 rpm
